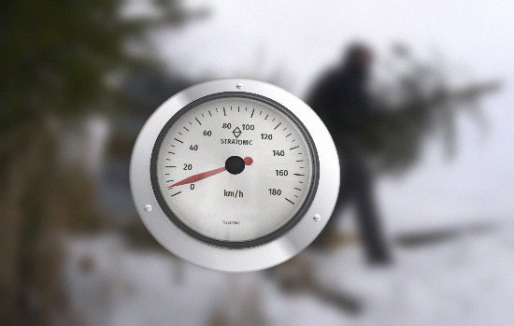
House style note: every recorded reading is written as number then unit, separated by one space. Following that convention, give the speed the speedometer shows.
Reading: 5 km/h
